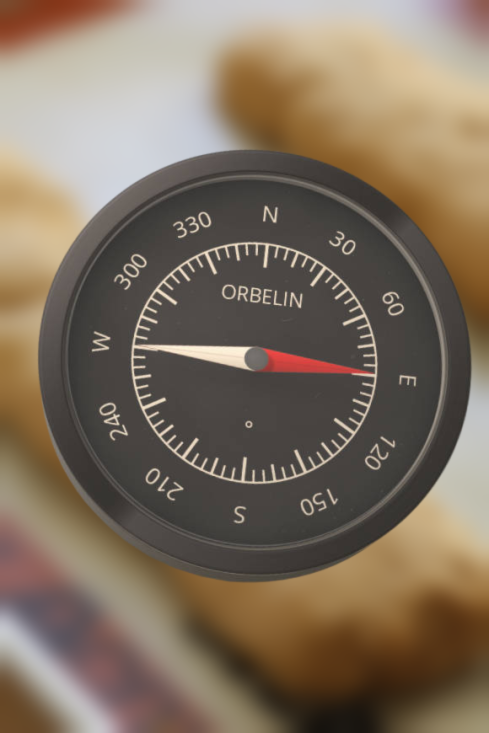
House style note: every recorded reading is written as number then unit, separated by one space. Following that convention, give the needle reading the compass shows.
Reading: 90 °
